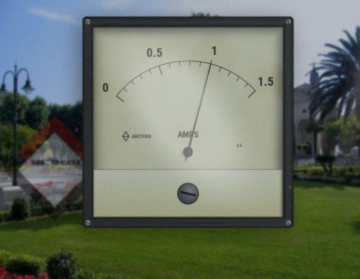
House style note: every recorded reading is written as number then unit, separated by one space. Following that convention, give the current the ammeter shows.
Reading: 1 A
